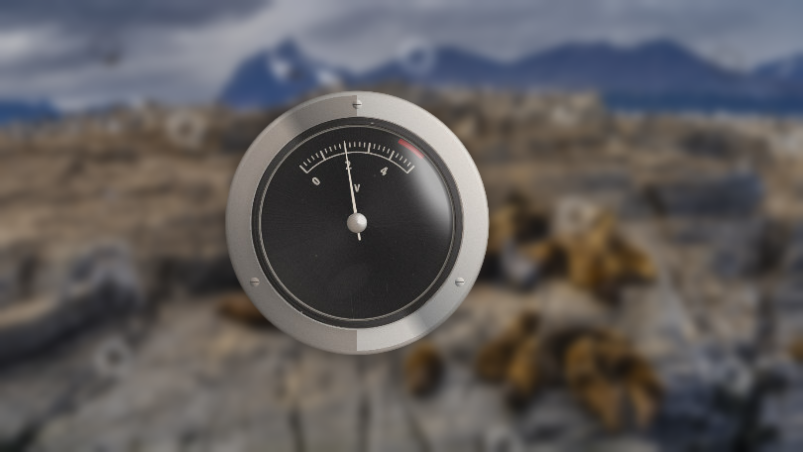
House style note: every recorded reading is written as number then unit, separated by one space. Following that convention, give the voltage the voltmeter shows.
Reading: 2 V
